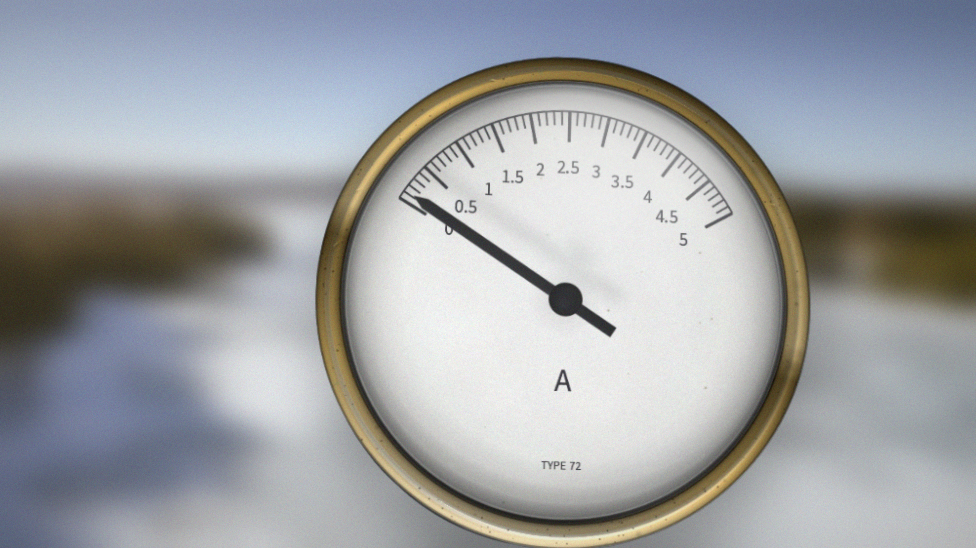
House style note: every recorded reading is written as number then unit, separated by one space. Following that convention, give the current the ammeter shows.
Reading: 0.1 A
